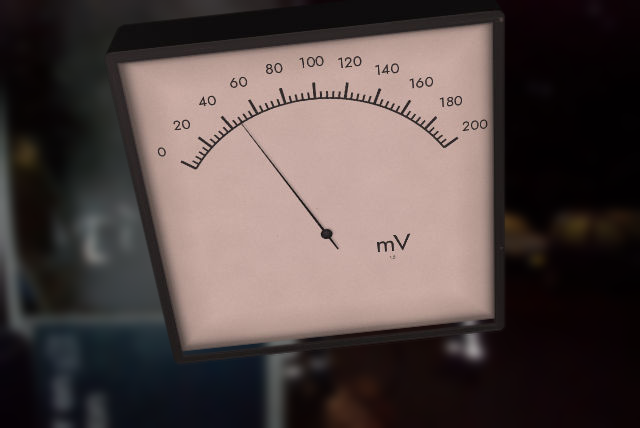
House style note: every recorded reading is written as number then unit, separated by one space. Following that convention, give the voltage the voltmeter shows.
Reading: 48 mV
